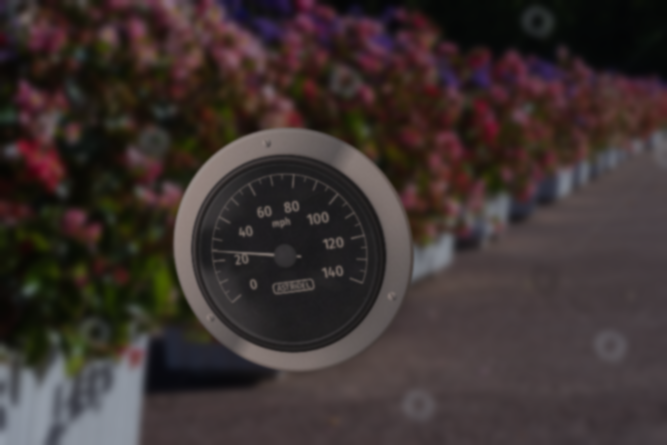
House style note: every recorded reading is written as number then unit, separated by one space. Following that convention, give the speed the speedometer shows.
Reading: 25 mph
